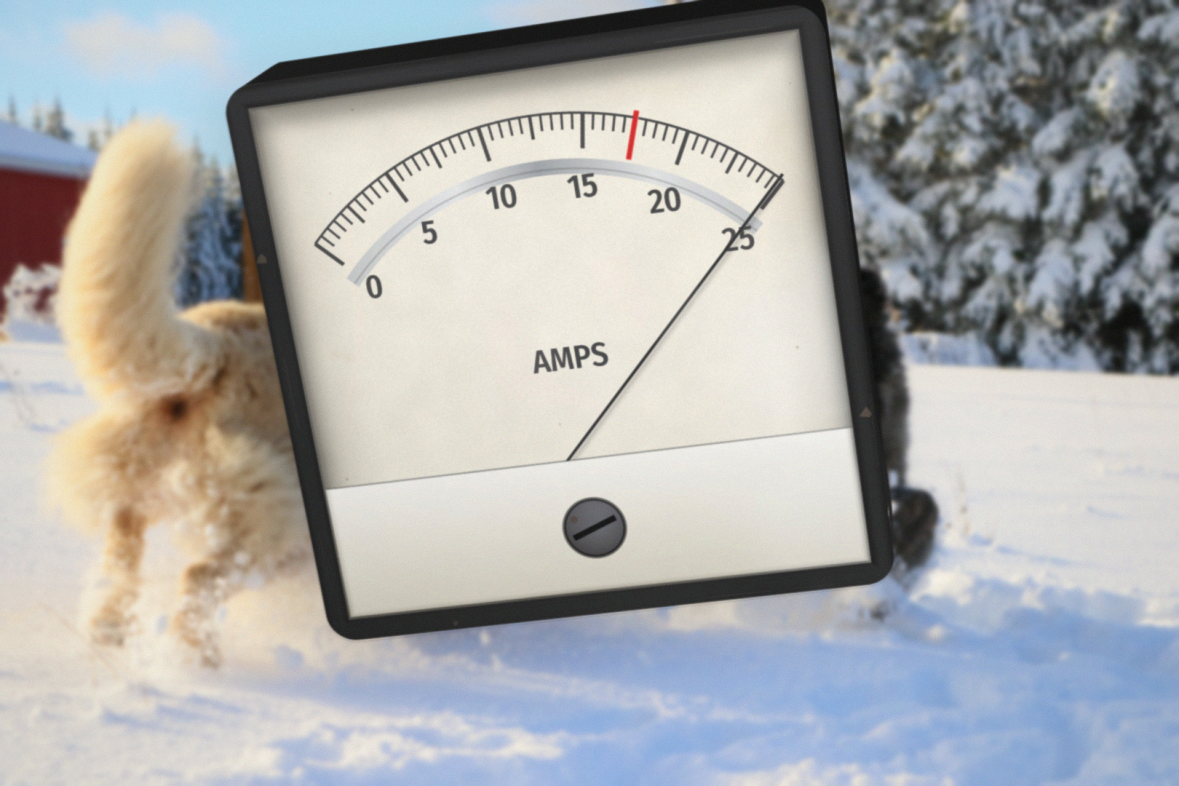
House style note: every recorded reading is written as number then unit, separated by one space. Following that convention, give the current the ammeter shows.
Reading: 24.75 A
